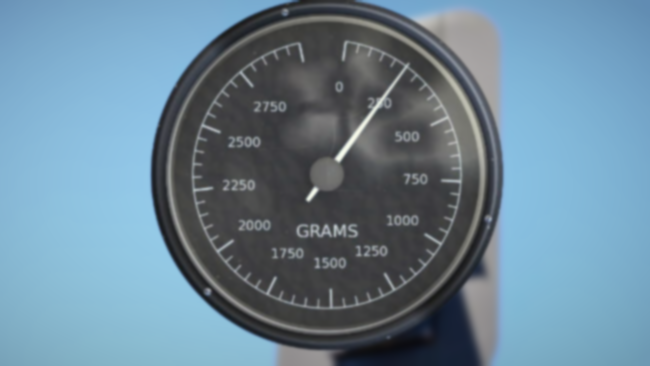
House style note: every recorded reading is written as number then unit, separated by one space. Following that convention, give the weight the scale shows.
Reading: 250 g
